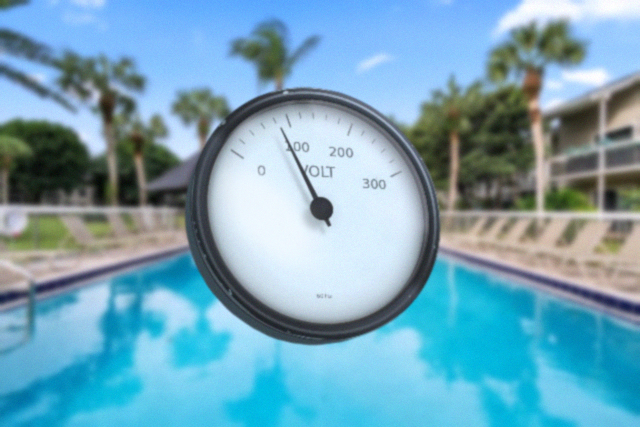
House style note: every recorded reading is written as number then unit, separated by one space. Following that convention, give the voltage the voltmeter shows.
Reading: 80 V
